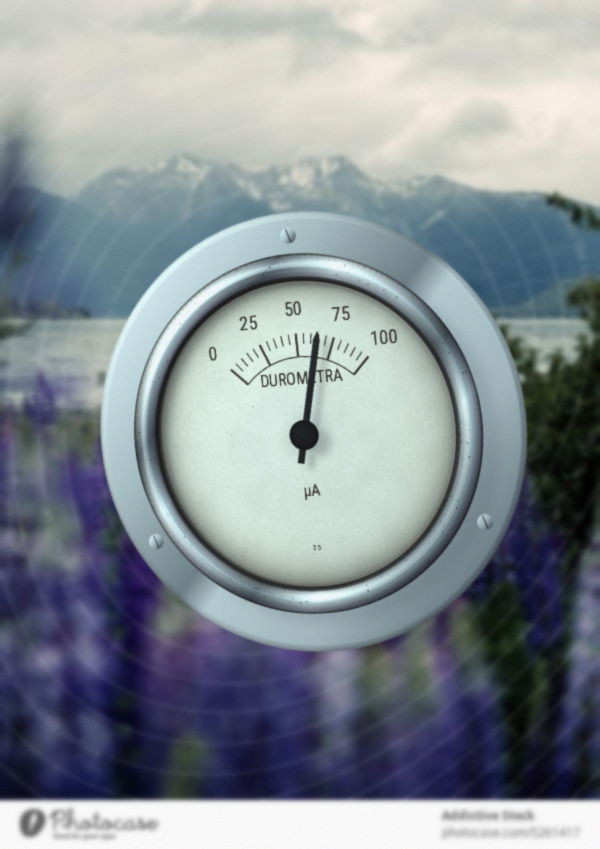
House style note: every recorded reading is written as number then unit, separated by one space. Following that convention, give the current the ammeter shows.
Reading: 65 µA
